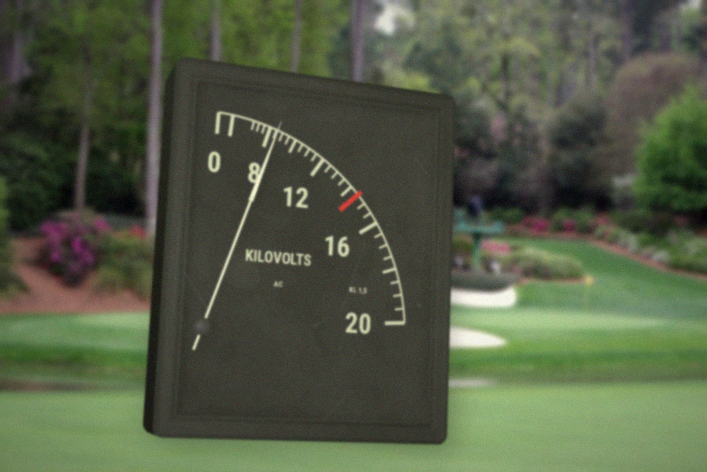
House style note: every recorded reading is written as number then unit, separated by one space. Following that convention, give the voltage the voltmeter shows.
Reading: 8.5 kV
